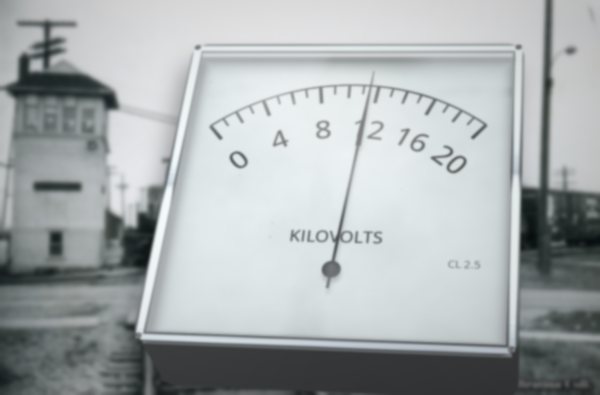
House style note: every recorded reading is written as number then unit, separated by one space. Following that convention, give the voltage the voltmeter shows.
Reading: 11.5 kV
